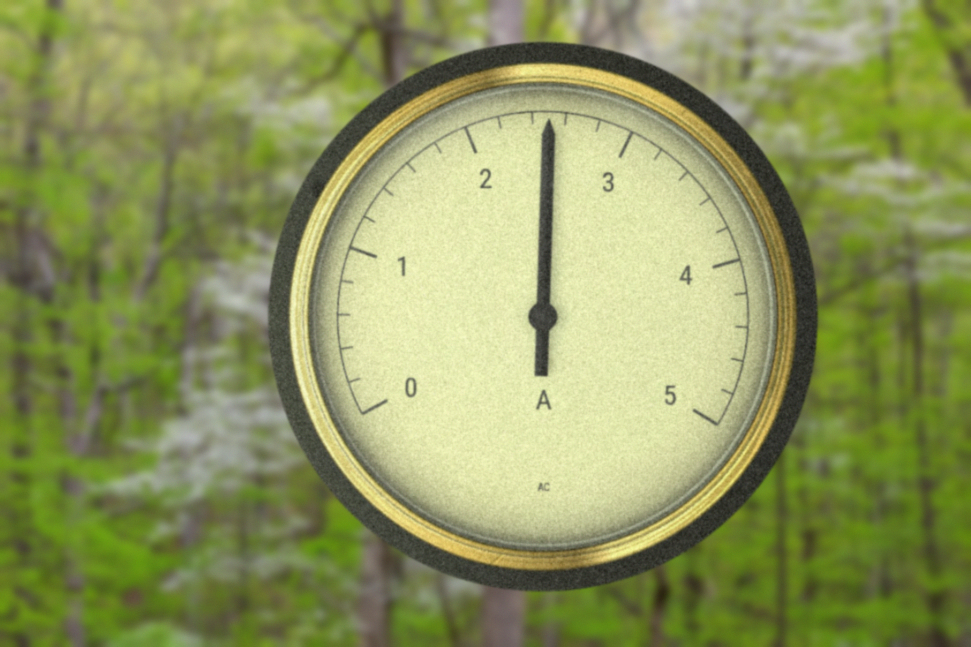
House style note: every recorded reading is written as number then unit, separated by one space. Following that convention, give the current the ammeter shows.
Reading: 2.5 A
